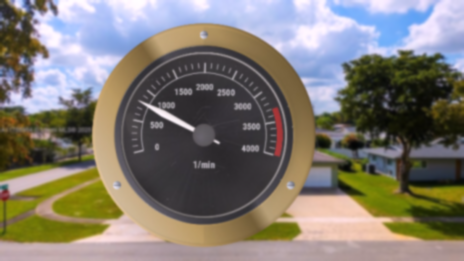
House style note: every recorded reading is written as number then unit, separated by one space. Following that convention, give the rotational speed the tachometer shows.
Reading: 800 rpm
